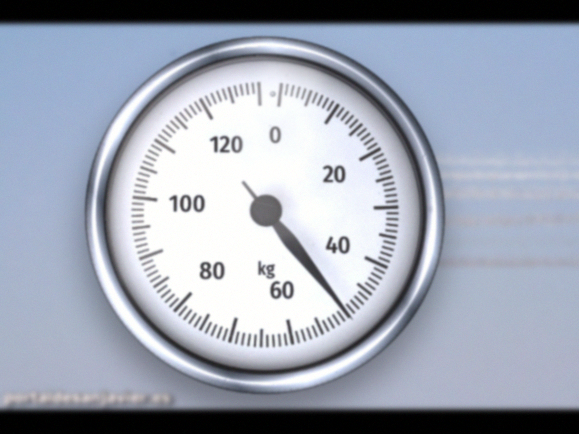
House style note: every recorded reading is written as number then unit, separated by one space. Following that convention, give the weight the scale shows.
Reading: 50 kg
